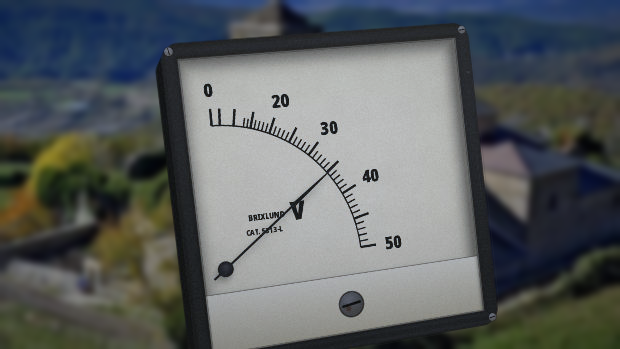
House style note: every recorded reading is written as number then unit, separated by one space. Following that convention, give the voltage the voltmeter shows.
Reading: 35 V
